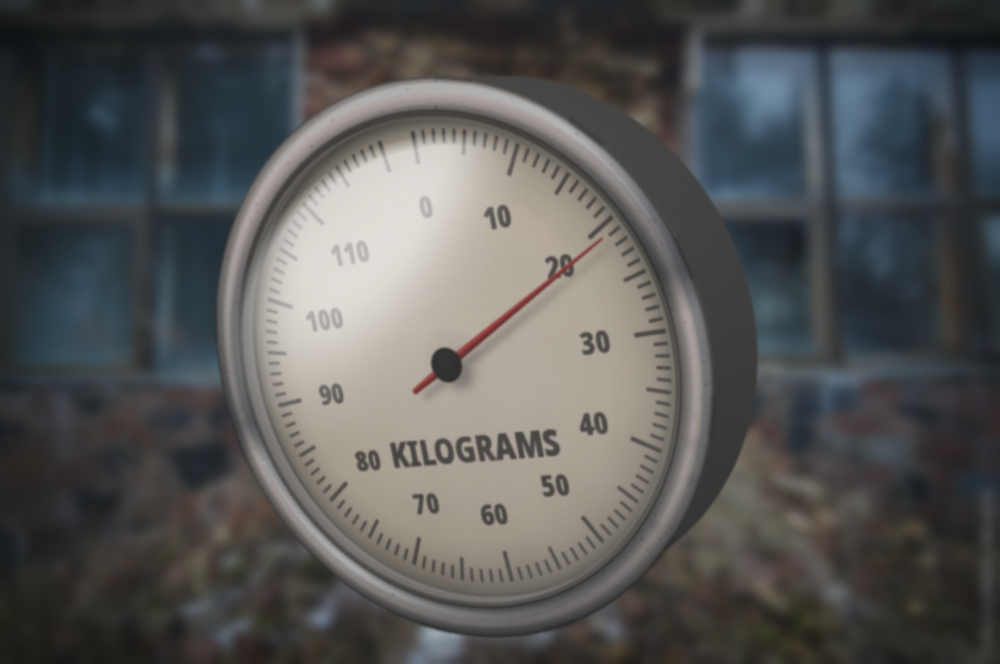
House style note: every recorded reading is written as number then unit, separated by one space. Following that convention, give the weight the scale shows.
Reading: 21 kg
